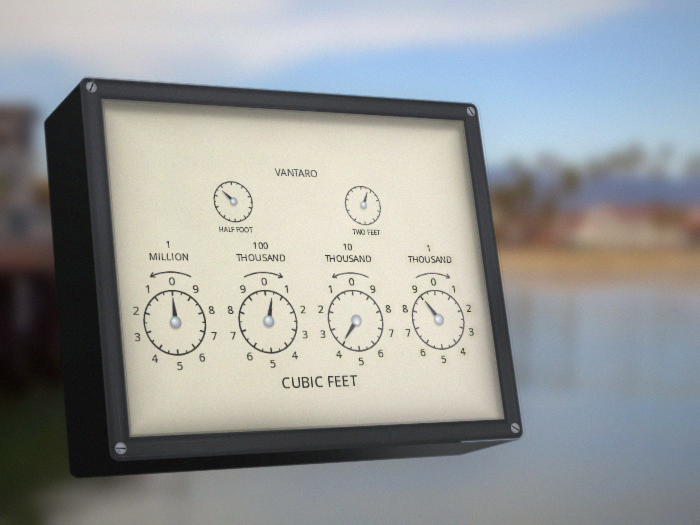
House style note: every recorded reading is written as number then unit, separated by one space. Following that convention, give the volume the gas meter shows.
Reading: 3900 ft³
